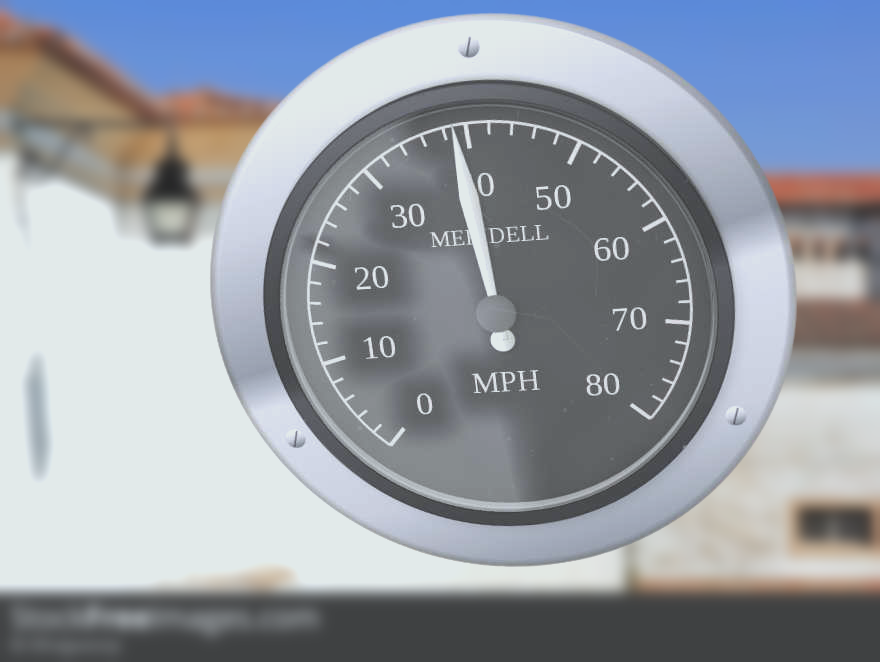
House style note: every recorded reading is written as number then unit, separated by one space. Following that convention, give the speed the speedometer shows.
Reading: 39 mph
